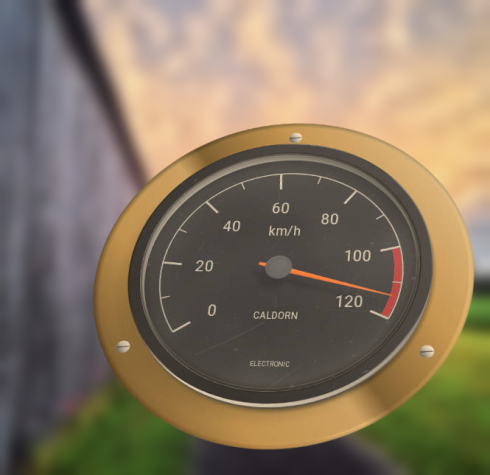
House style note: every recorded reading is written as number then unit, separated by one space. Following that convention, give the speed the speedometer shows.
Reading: 115 km/h
